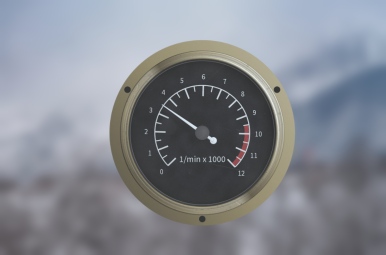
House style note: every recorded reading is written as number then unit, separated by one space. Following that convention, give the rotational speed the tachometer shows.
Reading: 3500 rpm
